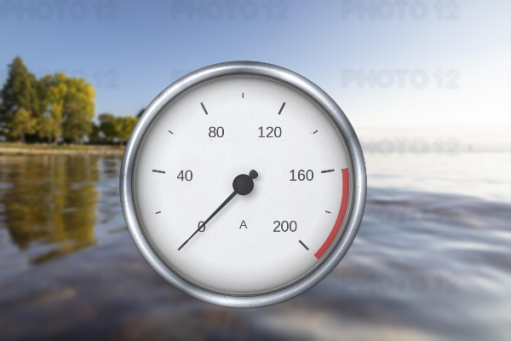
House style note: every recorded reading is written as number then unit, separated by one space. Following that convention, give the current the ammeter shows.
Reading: 0 A
